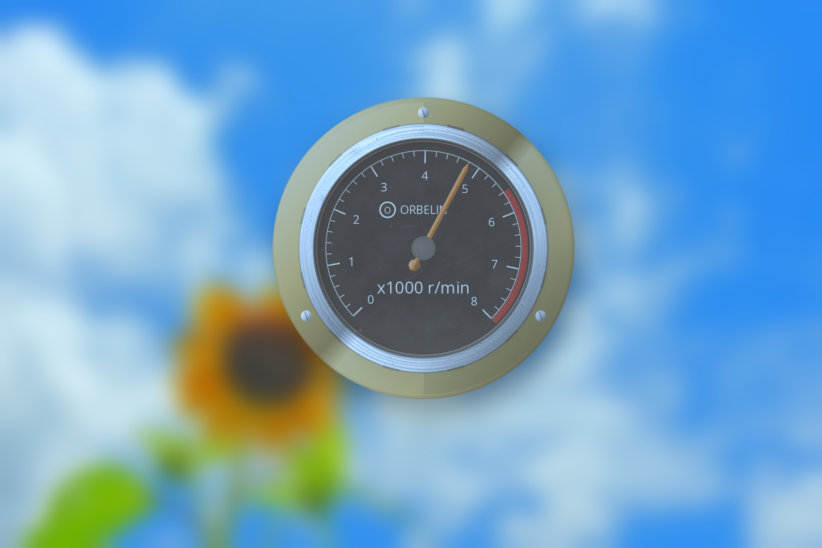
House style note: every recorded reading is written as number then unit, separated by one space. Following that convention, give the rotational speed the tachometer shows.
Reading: 4800 rpm
